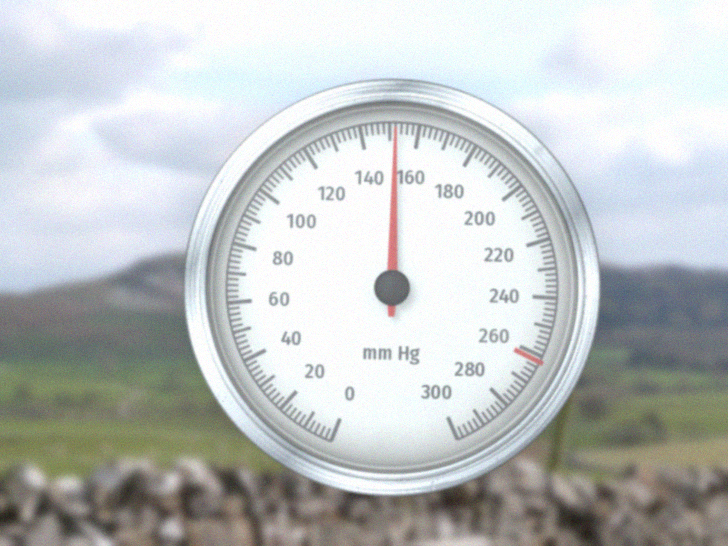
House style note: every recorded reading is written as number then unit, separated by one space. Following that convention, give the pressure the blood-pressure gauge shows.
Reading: 152 mmHg
